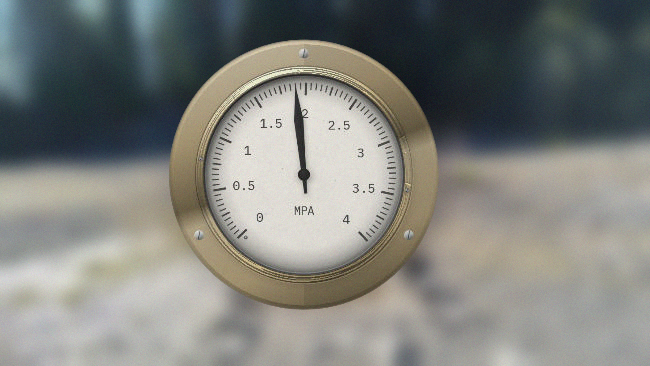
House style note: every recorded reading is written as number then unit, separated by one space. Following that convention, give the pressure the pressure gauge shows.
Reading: 1.9 MPa
